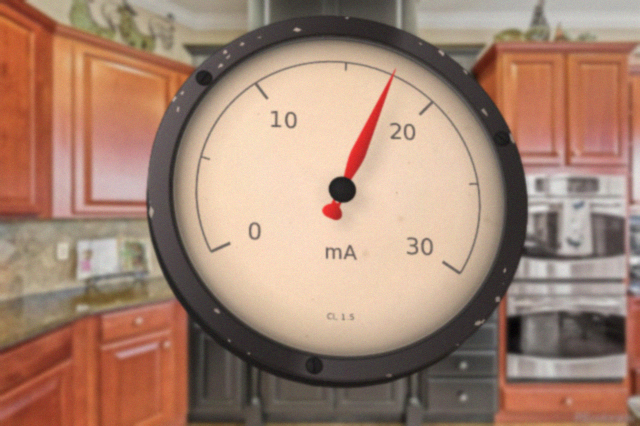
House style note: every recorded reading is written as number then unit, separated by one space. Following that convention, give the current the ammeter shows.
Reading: 17.5 mA
